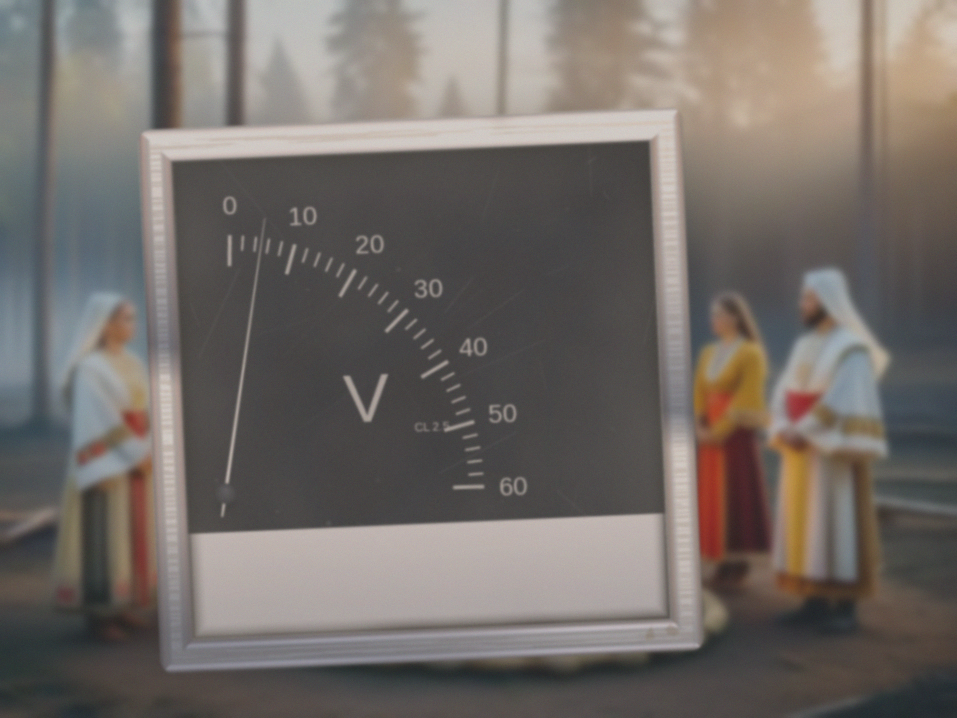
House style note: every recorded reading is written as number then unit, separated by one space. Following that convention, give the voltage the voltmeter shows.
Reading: 5 V
